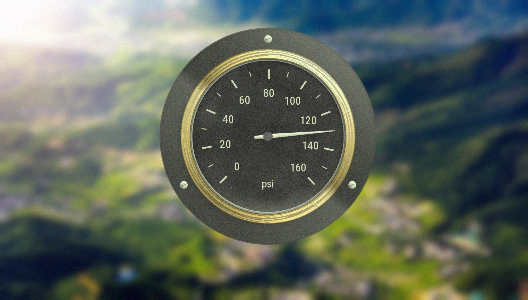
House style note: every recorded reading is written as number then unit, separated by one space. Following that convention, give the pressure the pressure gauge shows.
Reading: 130 psi
